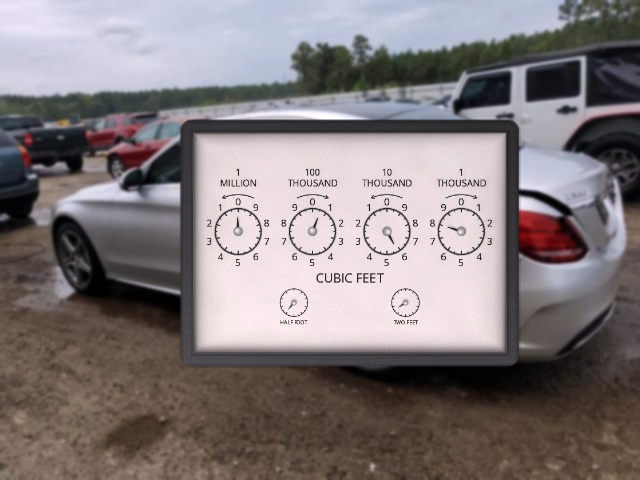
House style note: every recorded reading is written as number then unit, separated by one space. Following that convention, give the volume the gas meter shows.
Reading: 5800 ft³
